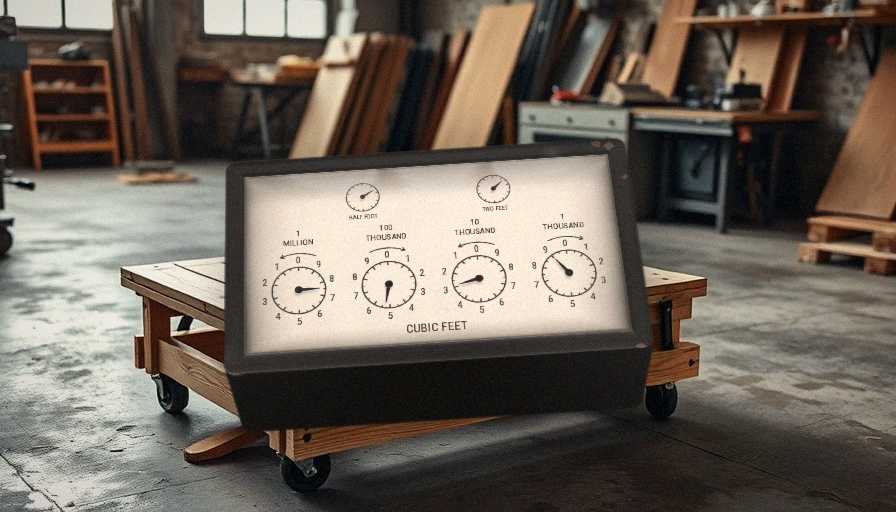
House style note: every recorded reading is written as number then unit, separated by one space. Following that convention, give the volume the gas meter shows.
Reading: 752900 ft³
